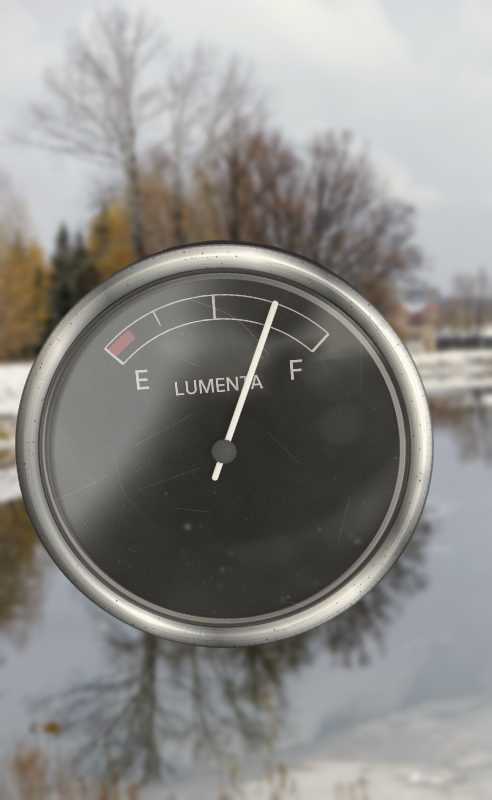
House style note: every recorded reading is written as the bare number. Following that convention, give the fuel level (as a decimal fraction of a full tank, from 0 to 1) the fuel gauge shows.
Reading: 0.75
